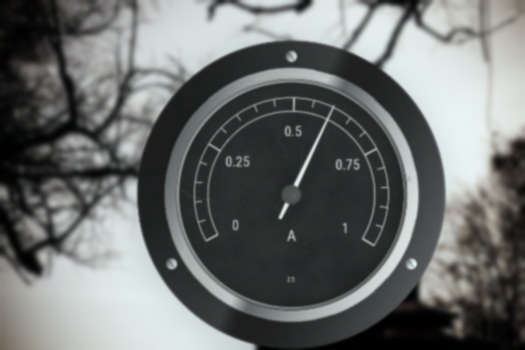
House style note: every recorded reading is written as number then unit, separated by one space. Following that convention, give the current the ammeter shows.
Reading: 0.6 A
